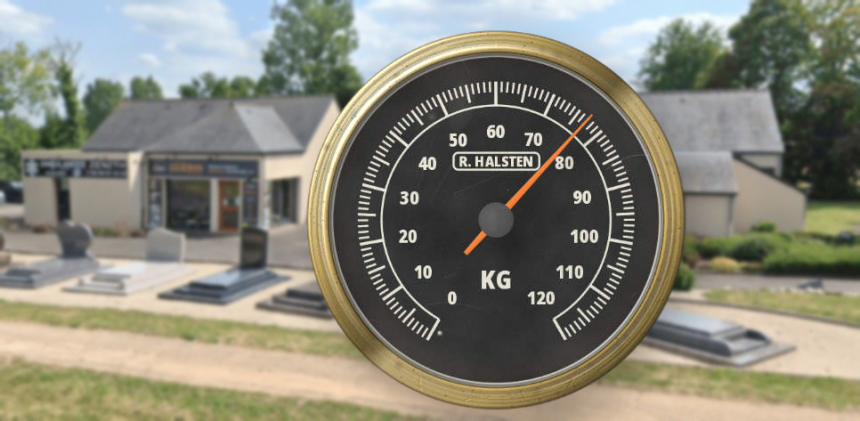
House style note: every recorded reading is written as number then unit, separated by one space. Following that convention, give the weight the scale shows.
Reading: 77 kg
